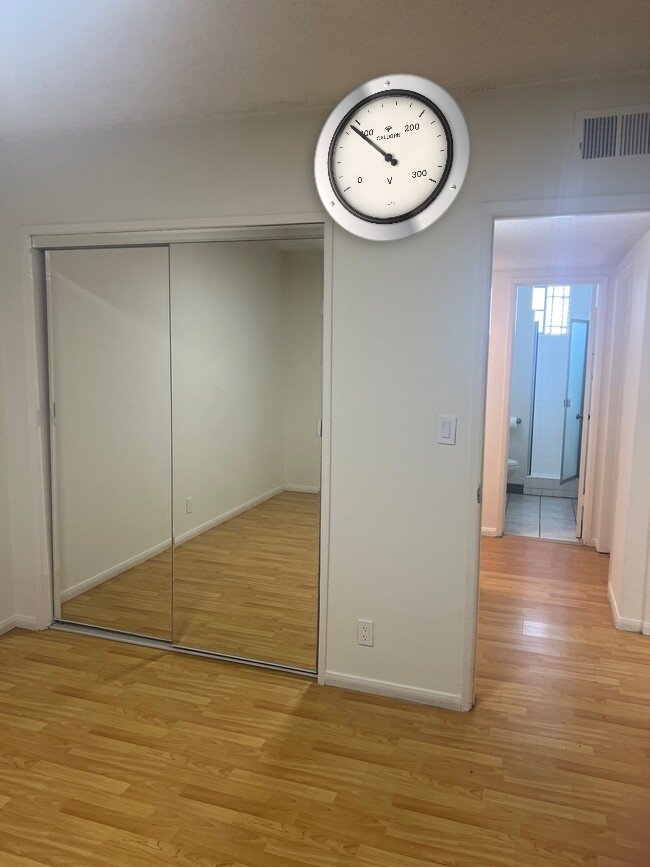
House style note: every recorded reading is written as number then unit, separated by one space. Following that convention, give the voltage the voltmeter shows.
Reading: 90 V
